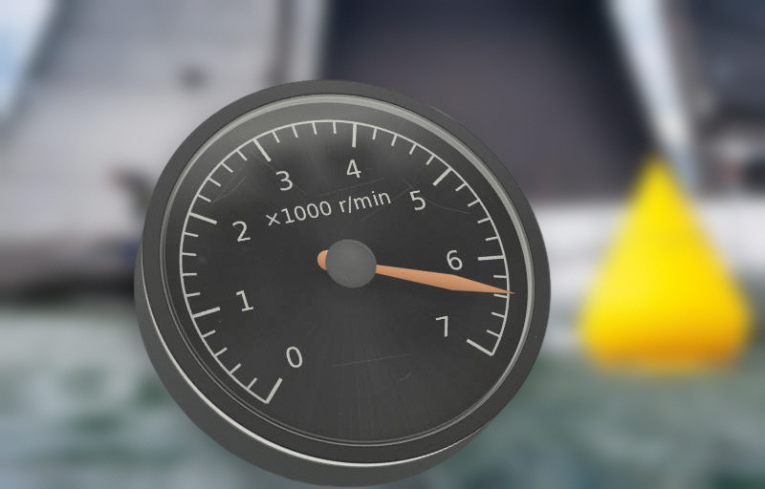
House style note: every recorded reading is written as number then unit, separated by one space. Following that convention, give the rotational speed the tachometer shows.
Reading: 6400 rpm
